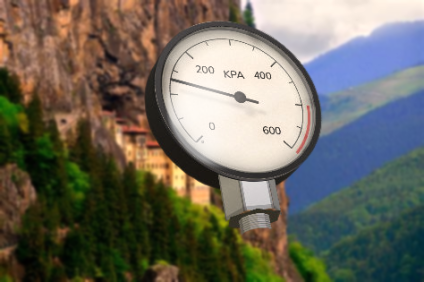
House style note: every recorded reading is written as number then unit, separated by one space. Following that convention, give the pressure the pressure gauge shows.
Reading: 125 kPa
